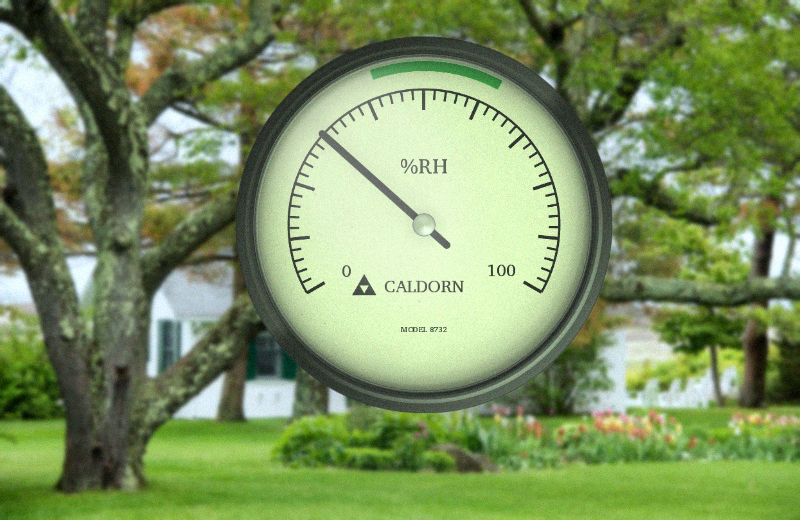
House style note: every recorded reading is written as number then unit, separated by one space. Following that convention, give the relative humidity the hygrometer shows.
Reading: 30 %
